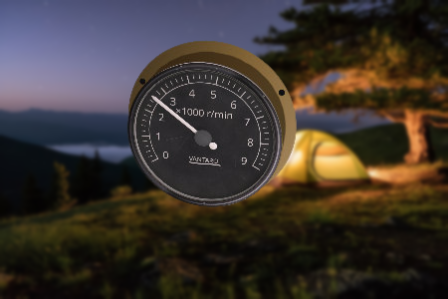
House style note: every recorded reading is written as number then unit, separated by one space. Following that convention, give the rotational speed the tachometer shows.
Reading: 2600 rpm
